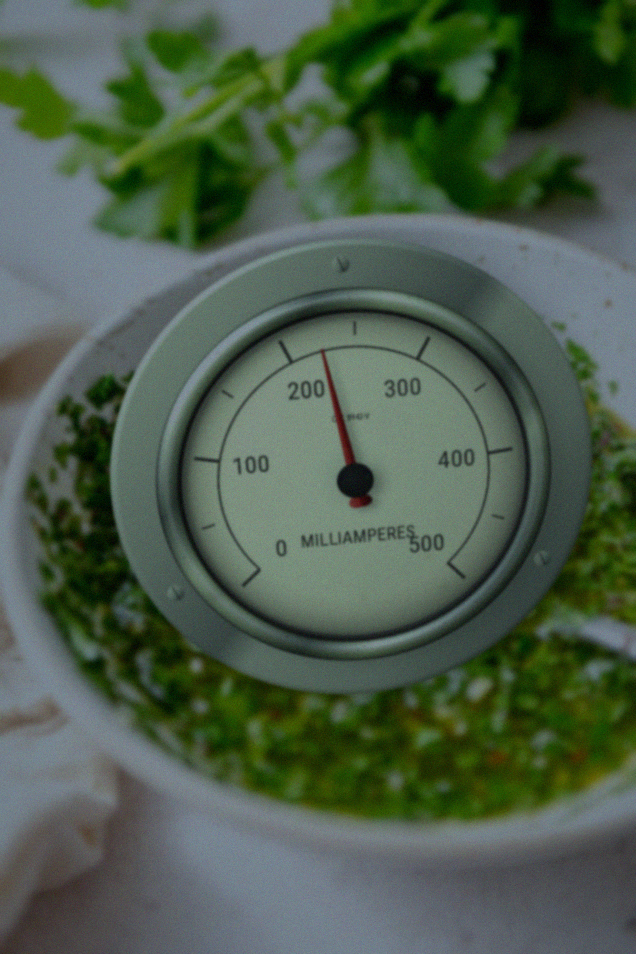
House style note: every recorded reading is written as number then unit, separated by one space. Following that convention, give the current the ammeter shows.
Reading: 225 mA
